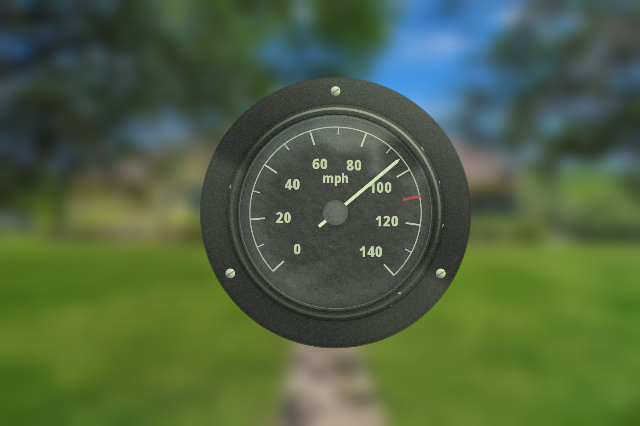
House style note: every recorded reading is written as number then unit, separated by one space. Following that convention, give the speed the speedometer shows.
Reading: 95 mph
